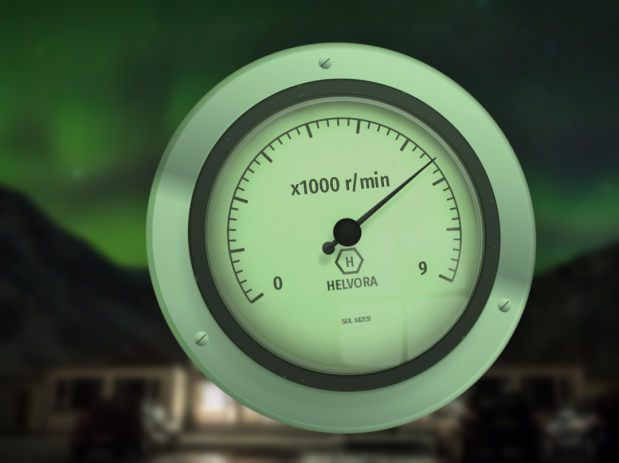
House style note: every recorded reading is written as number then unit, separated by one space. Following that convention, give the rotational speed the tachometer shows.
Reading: 6600 rpm
